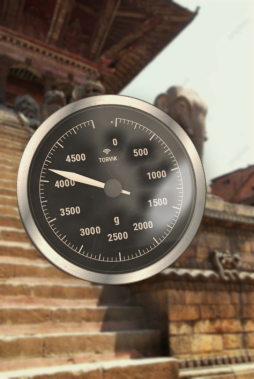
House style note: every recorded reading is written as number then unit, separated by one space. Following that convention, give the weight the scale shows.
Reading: 4150 g
